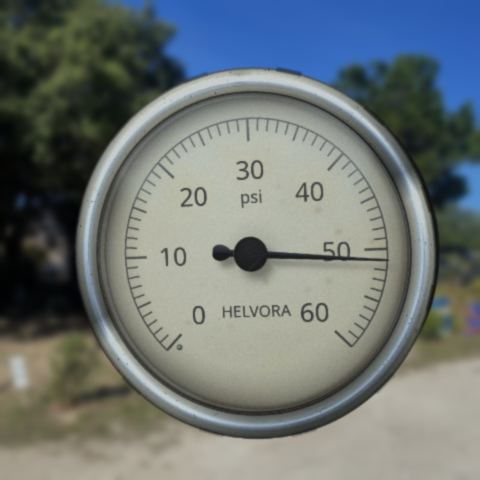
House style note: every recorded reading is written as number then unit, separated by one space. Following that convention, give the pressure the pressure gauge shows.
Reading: 51 psi
